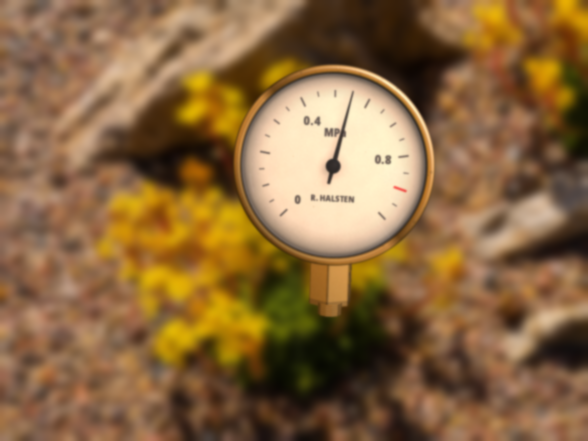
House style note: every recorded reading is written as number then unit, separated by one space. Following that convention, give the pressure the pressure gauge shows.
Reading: 0.55 MPa
